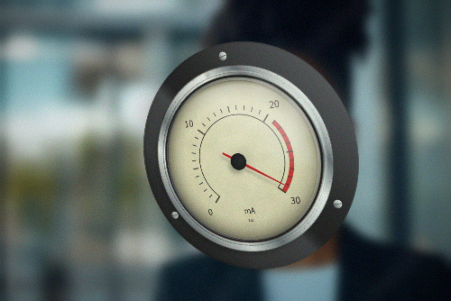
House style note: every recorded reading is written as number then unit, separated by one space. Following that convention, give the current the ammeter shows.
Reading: 29 mA
